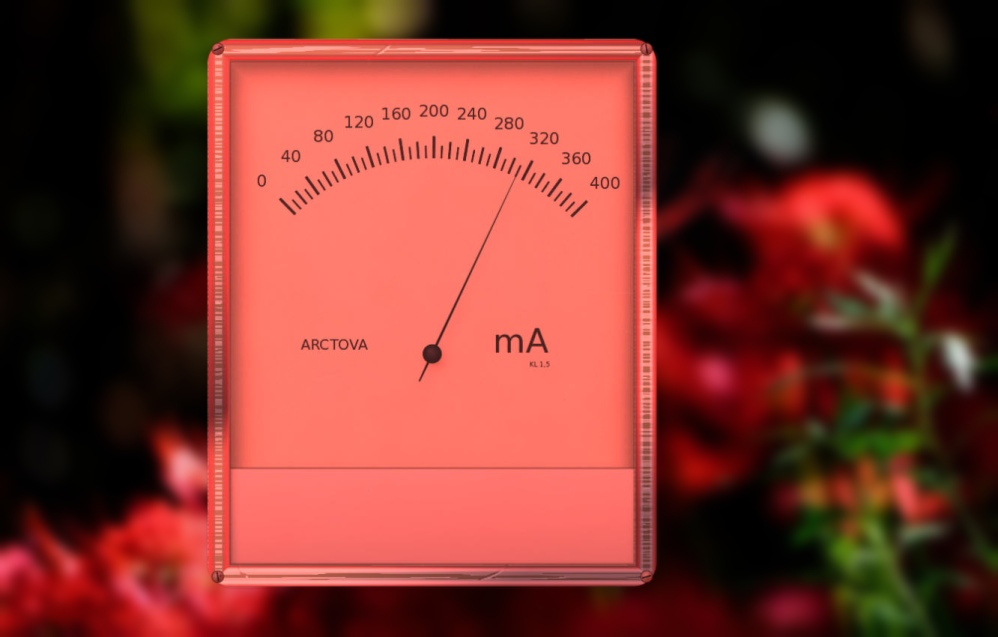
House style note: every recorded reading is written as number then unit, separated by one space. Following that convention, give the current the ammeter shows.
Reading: 310 mA
